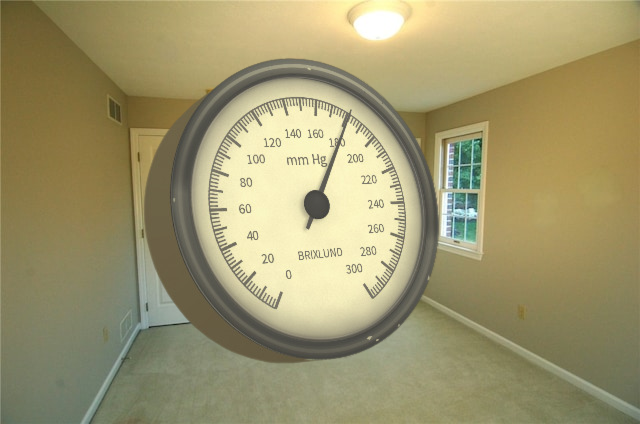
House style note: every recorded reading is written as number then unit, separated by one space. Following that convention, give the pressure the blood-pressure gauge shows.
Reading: 180 mmHg
